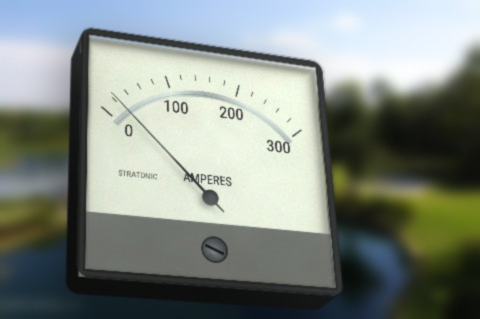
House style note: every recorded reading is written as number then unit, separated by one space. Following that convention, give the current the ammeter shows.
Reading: 20 A
